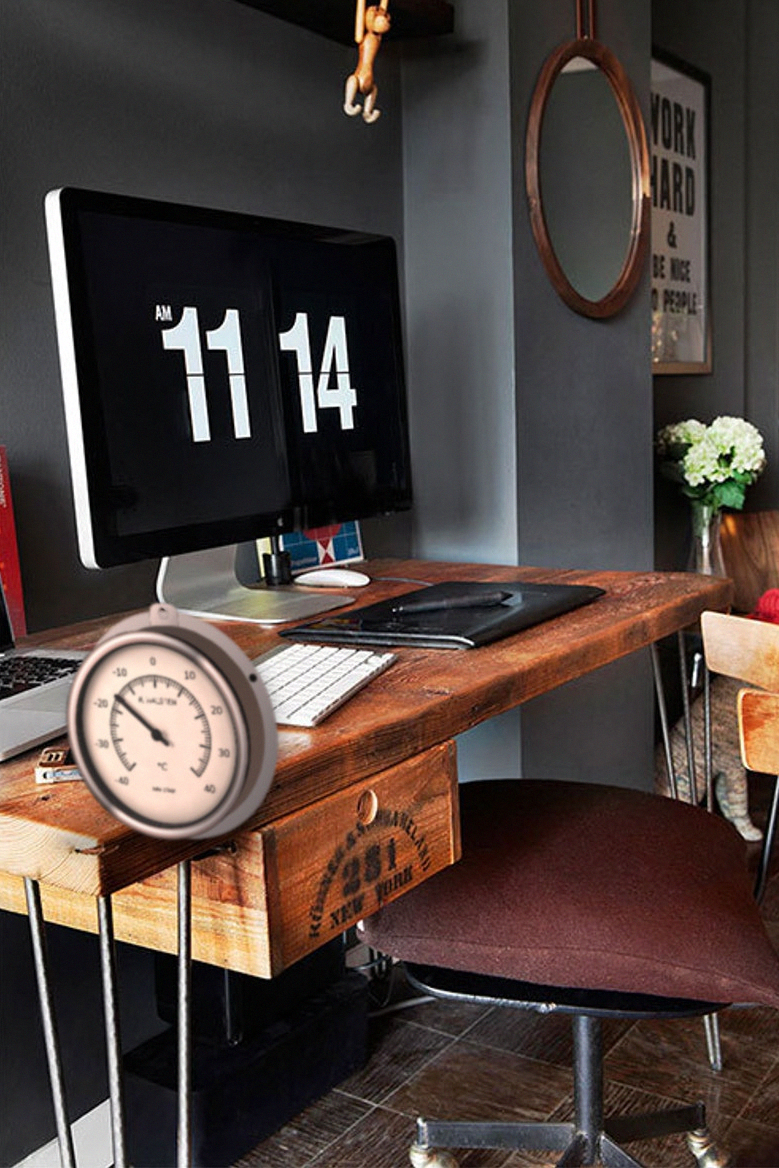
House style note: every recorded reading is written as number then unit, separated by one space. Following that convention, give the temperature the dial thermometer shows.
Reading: -15 °C
